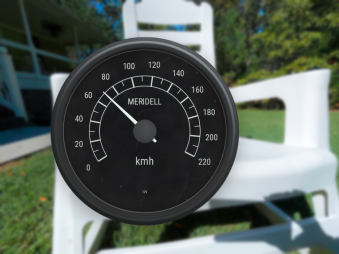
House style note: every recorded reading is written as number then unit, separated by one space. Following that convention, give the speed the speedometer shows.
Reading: 70 km/h
